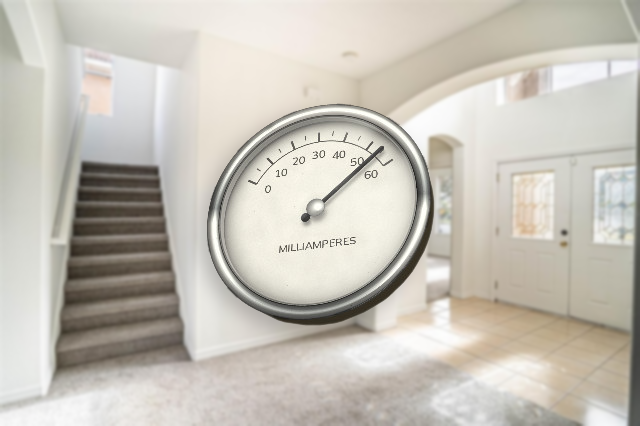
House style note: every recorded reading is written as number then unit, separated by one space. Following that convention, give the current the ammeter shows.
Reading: 55 mA
